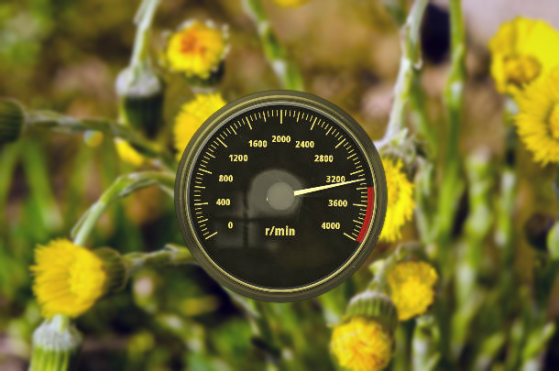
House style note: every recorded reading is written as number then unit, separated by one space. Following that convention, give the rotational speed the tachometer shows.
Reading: 3300 rpm
